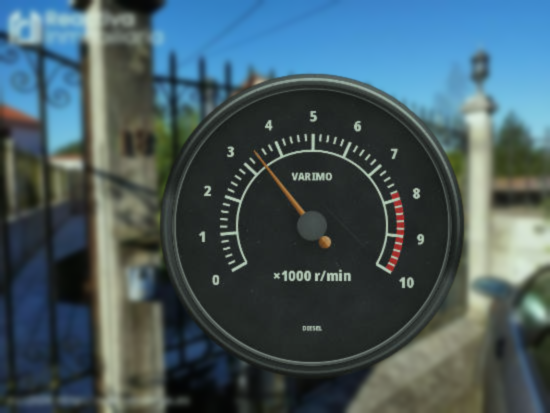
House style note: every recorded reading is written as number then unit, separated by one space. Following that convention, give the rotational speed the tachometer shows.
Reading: 3400 rpm
